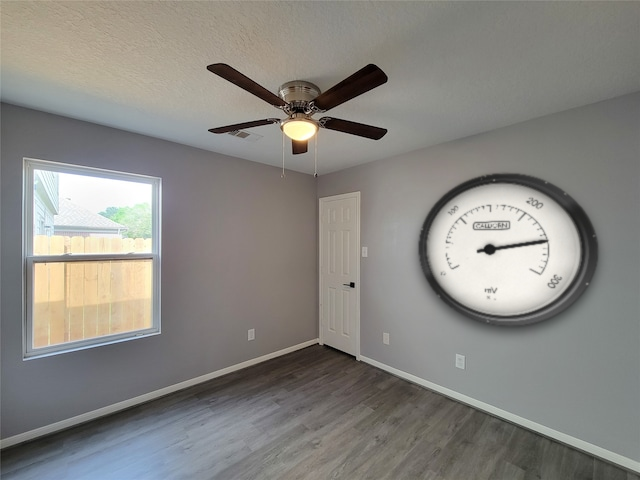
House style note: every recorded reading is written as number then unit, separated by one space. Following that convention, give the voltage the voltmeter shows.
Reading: 250 mV
